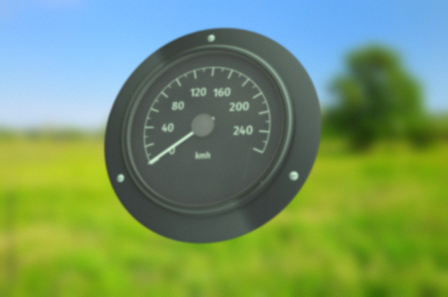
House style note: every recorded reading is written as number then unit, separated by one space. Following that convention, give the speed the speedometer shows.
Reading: 0 km/h
